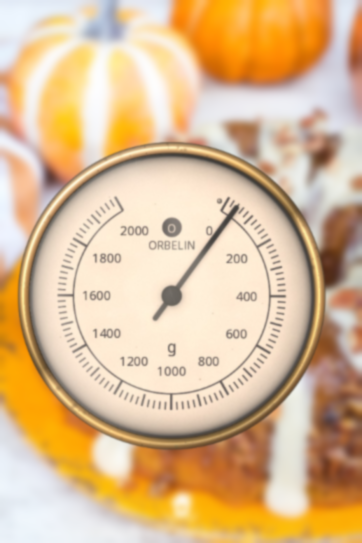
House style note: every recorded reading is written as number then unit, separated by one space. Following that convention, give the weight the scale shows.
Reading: 40 g
